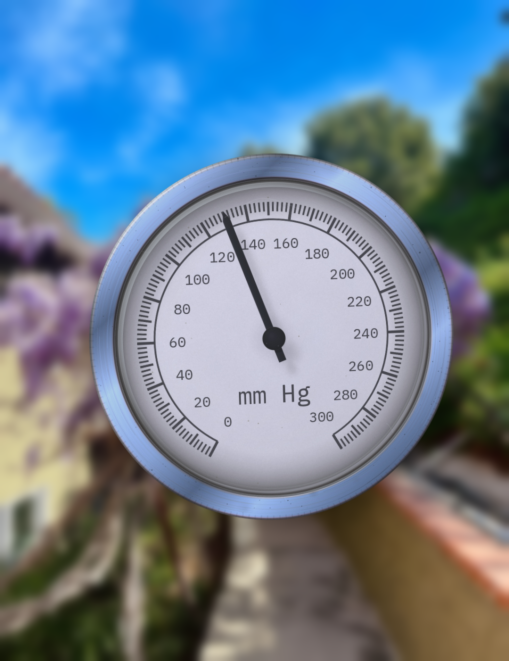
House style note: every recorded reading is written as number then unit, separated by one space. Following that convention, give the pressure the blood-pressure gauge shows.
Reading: 130 mmHg
